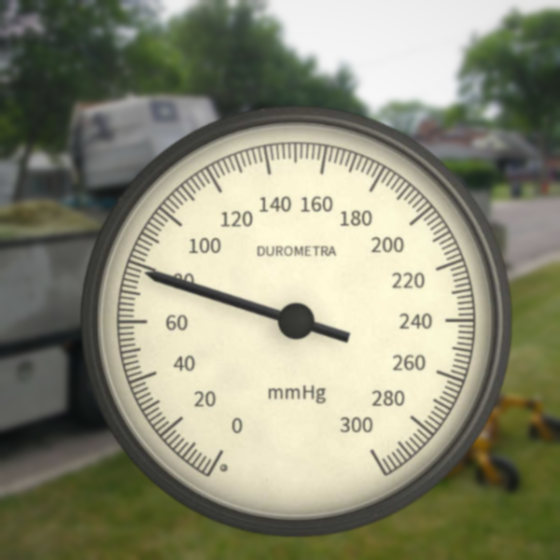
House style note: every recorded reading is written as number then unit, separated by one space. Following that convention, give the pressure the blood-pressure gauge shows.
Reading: 78 mmHg
